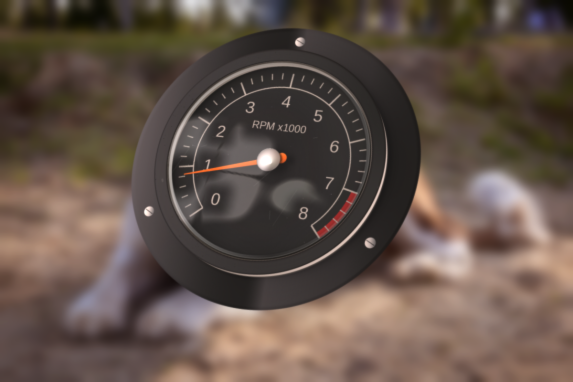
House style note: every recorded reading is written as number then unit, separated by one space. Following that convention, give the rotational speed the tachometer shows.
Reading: 800 rpm
